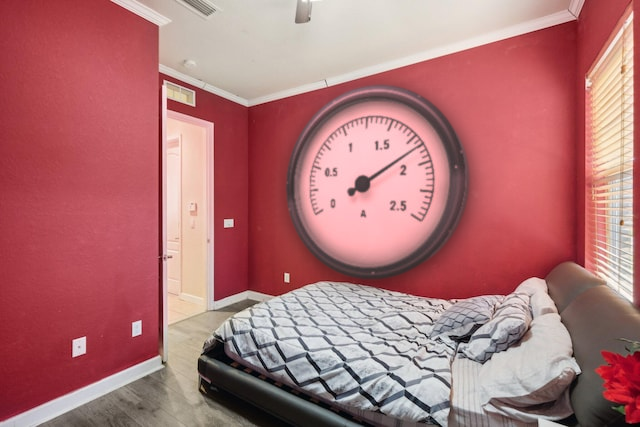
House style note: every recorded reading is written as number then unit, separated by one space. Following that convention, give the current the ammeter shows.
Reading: 1.85 A
